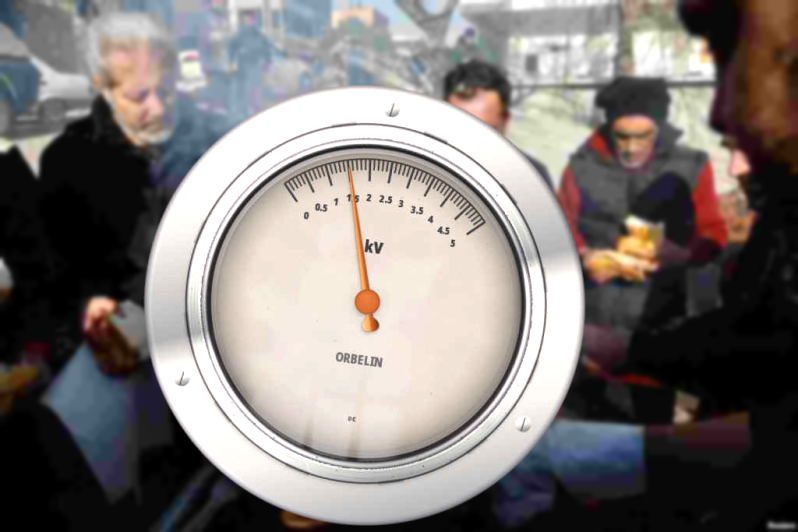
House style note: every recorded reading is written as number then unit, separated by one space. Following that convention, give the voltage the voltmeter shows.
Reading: 1.5 kV
